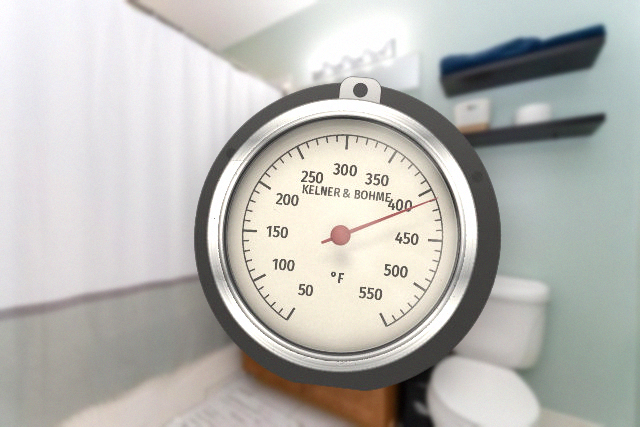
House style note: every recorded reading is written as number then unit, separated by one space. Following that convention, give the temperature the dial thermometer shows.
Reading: 410 °F
